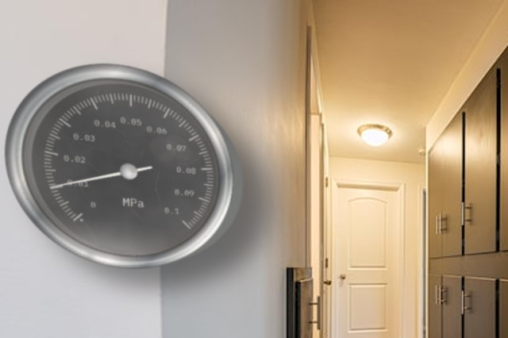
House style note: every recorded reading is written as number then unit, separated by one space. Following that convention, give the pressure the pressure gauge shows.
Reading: 0.01 MPa
